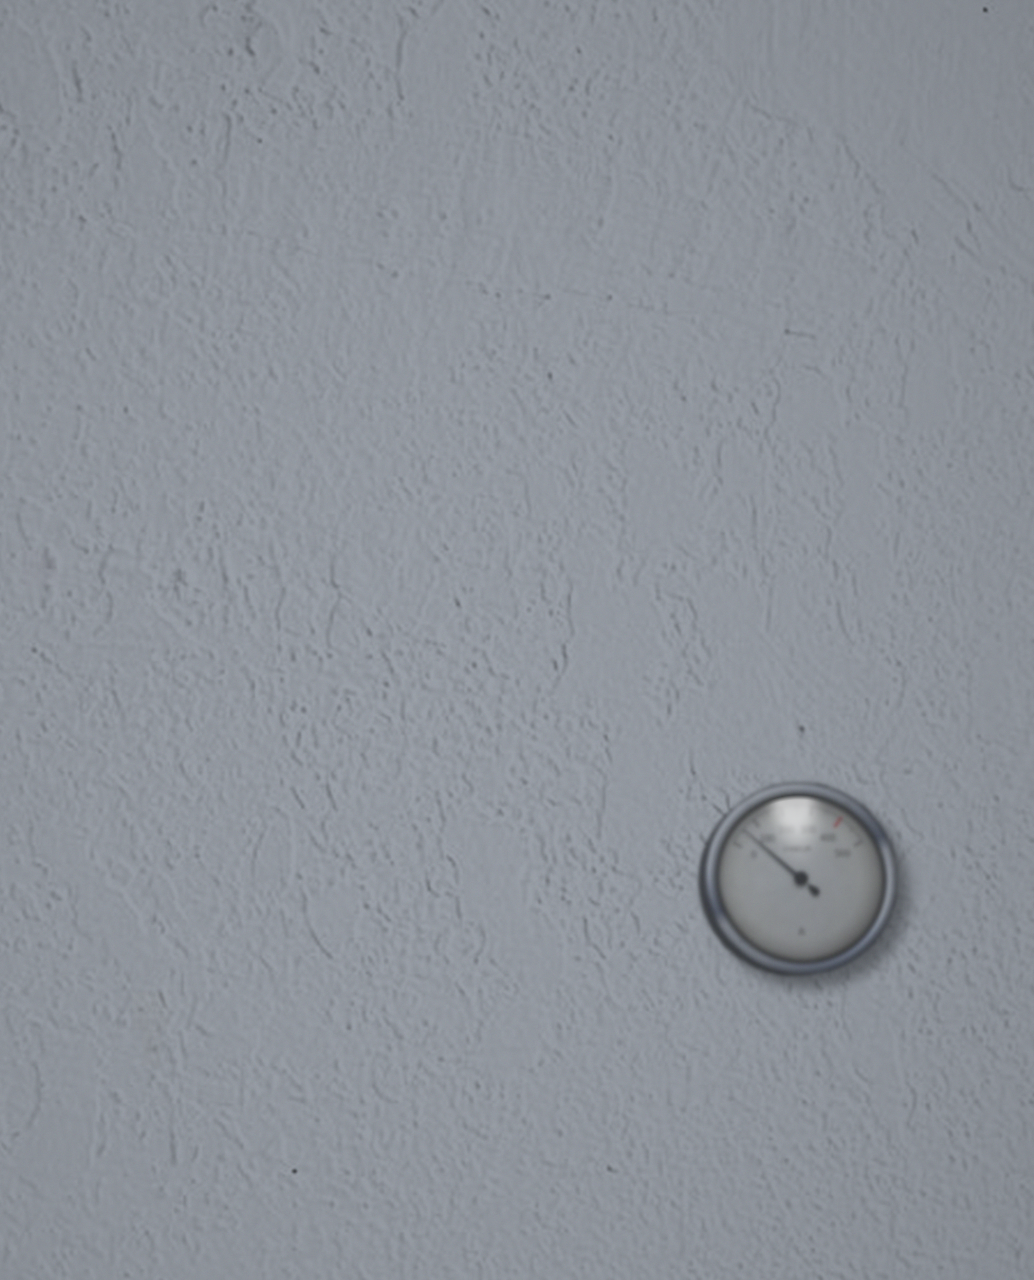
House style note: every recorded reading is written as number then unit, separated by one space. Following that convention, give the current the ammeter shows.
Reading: 50 A
